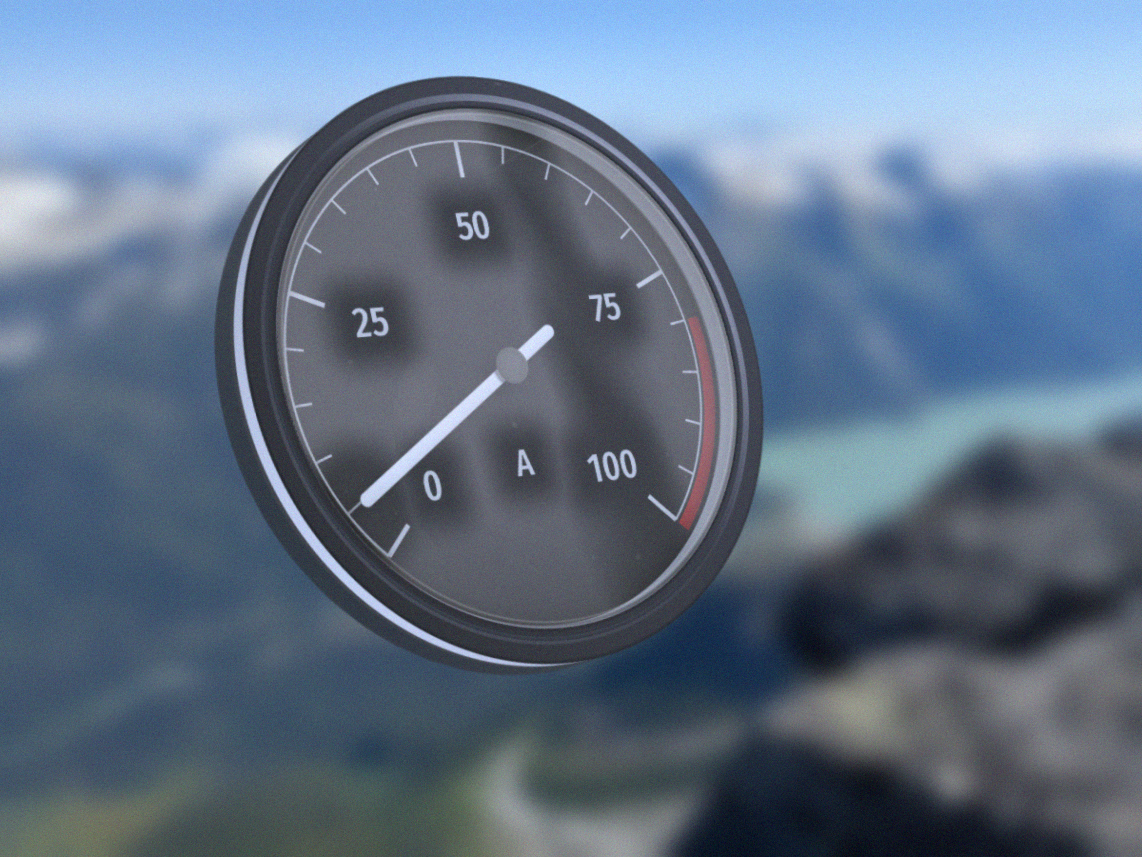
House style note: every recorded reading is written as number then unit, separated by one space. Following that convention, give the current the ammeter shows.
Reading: 5 A
